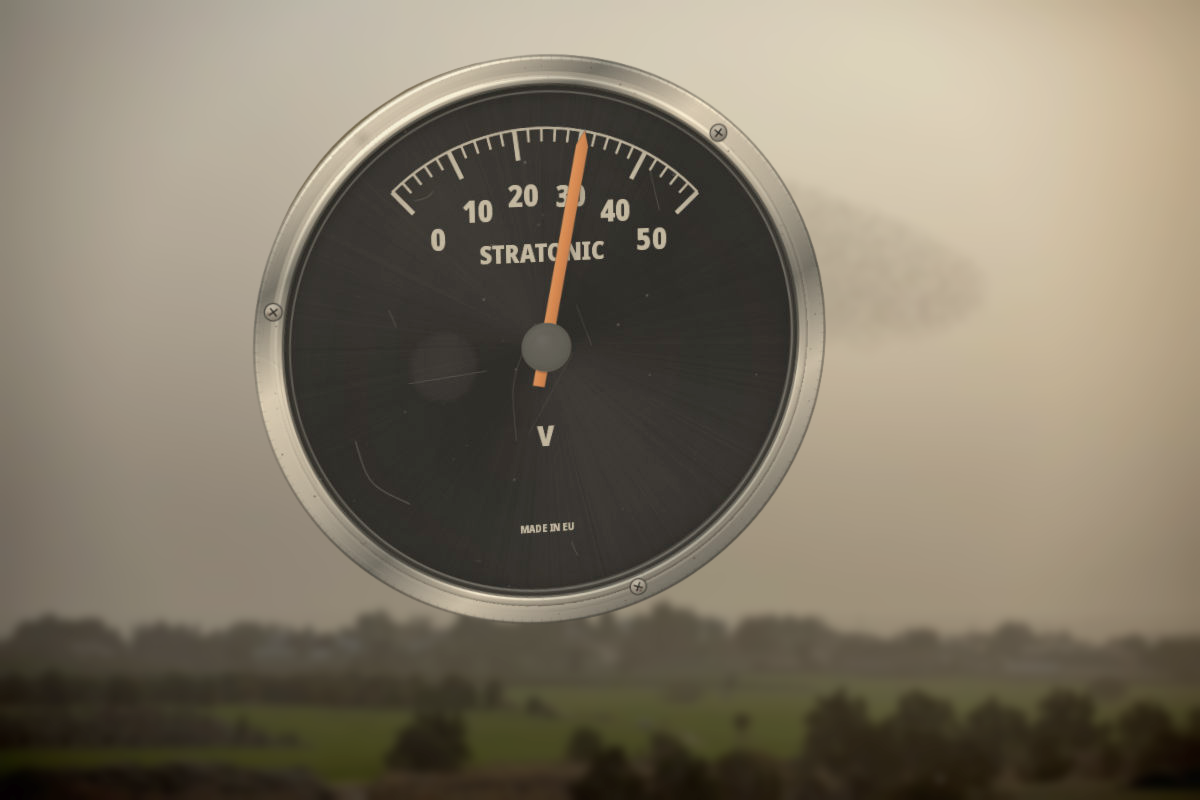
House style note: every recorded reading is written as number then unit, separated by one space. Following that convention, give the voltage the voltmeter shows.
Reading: 30 V
